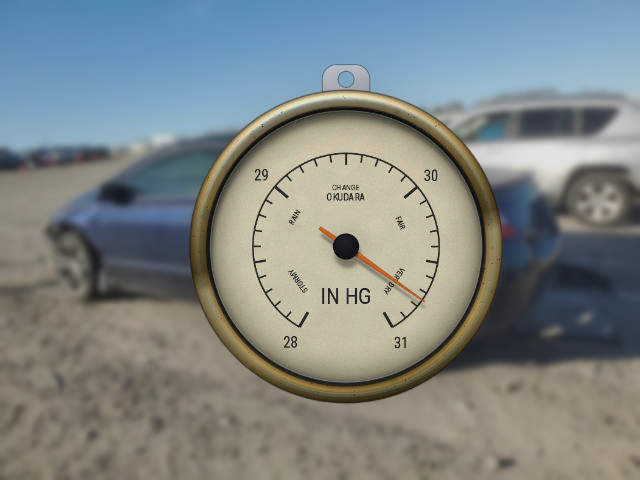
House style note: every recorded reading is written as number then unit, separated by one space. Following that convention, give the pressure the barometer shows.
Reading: 30.75 inHg
